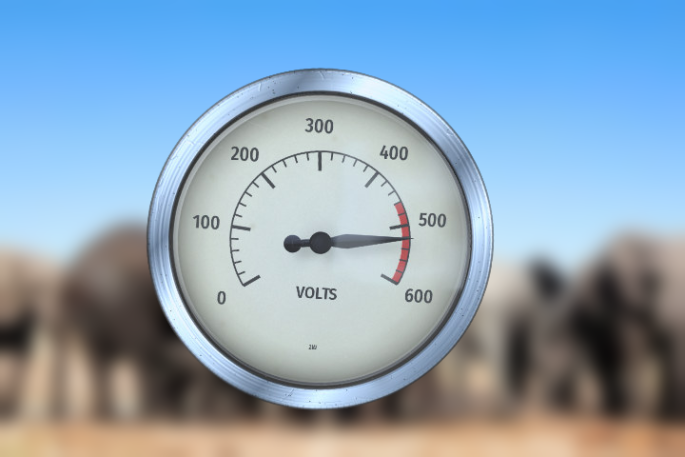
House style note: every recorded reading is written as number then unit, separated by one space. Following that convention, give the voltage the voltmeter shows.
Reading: 520 V
